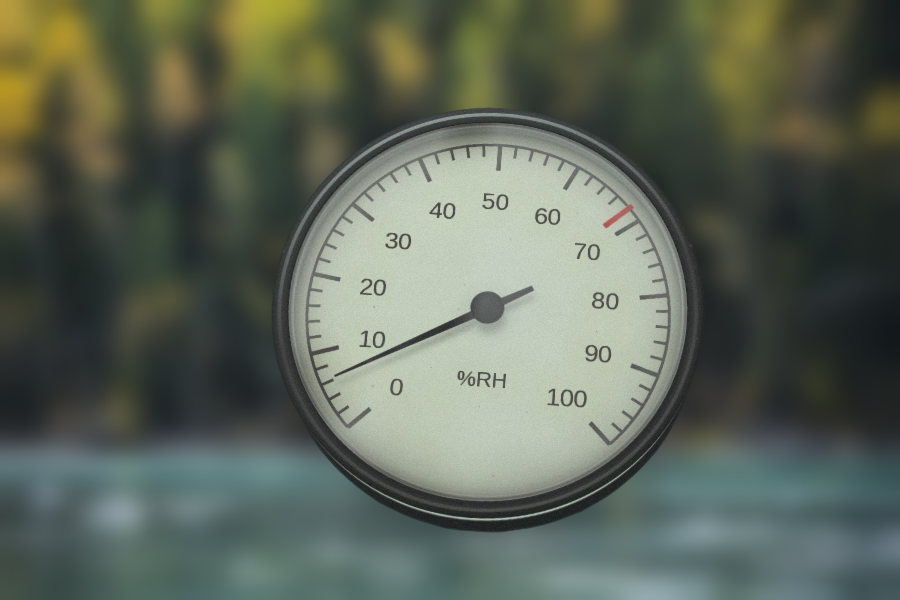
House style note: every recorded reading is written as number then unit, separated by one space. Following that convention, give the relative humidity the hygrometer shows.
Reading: 6 %
